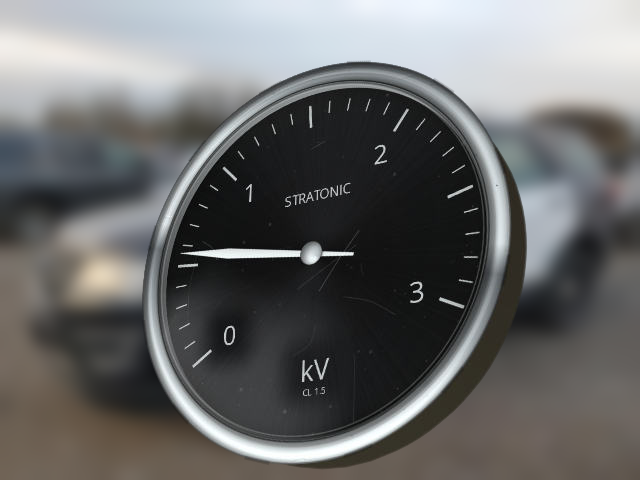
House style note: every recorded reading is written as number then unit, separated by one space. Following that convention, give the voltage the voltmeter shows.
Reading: 0.55 kV
